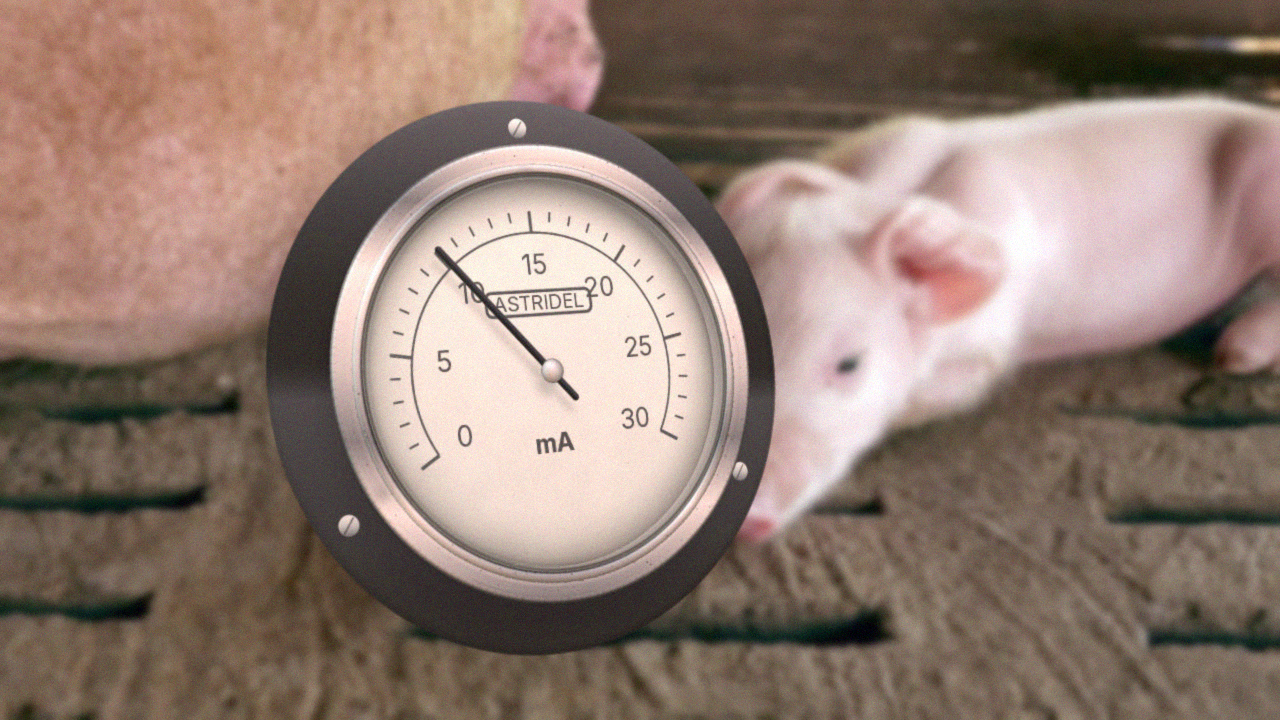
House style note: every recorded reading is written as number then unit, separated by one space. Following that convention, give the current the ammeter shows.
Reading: 10 mA
